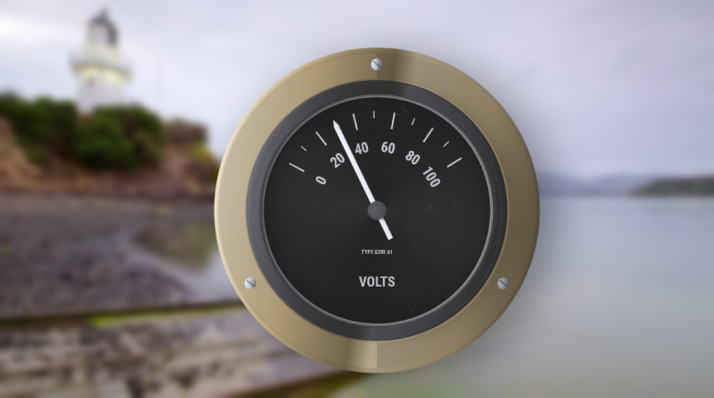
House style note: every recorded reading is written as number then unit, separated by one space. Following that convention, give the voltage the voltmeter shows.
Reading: 30 V
